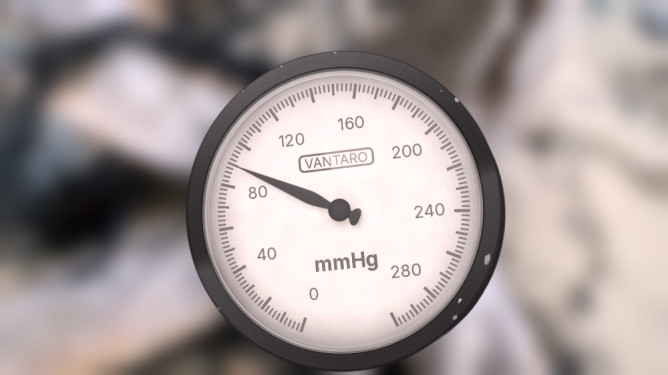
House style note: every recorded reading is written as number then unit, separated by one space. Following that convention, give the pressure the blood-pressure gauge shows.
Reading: 90 mmHg
